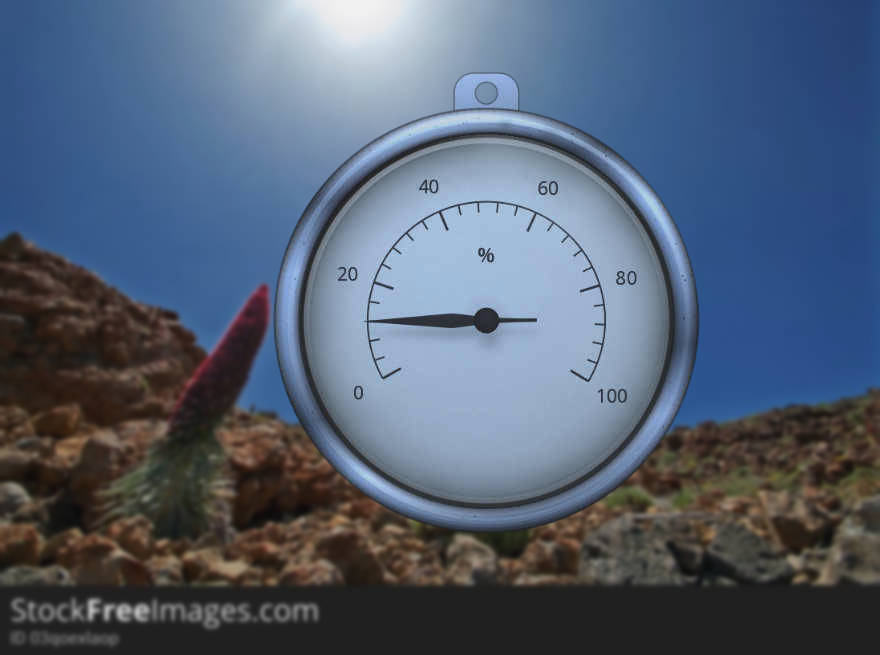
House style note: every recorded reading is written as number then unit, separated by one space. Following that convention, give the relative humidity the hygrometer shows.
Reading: 12 %
